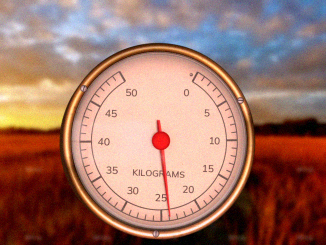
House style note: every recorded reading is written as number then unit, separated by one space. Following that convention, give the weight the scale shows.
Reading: 24 kg
